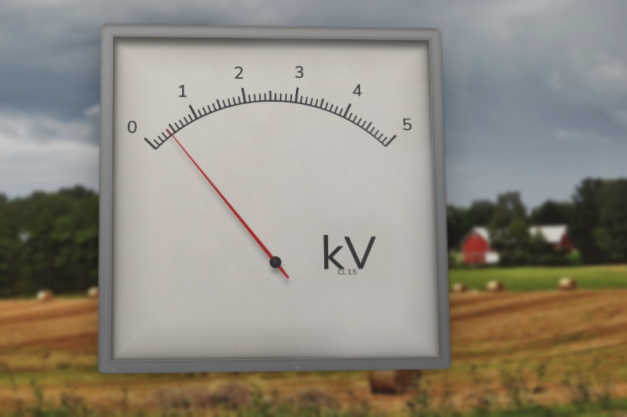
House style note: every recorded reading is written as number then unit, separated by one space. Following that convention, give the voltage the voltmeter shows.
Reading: 0.4 kV
